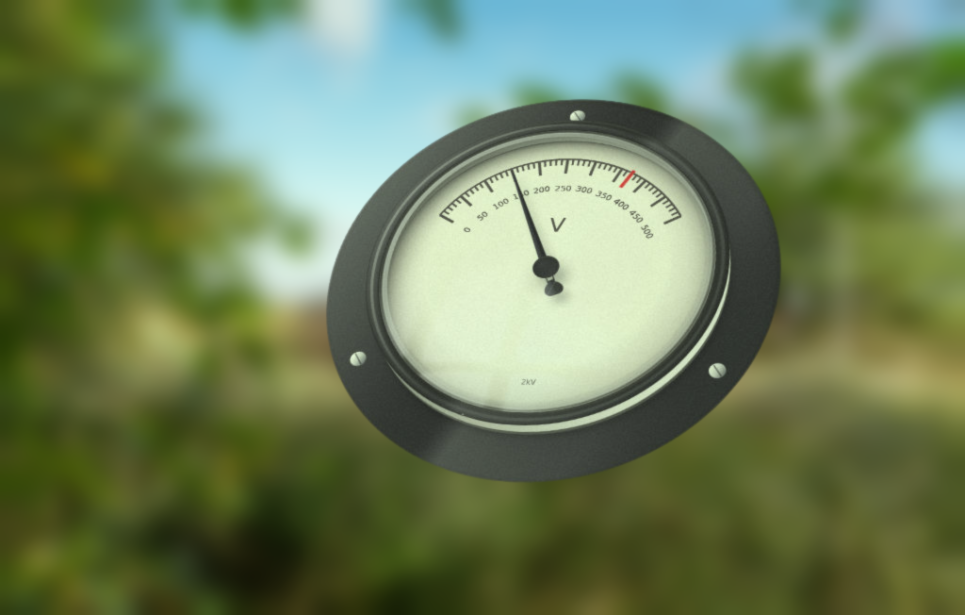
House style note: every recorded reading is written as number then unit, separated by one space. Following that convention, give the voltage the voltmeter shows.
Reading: 150 V
